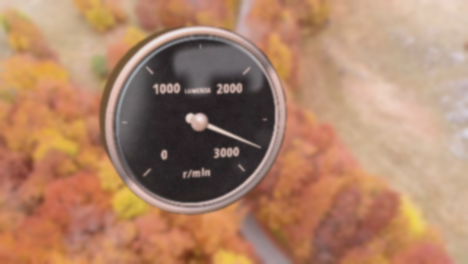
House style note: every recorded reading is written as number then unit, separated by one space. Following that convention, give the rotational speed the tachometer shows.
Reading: 2750 rpm
